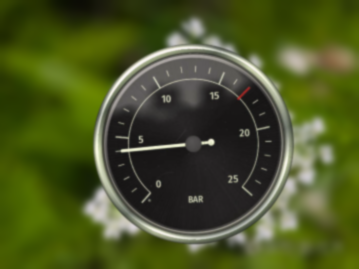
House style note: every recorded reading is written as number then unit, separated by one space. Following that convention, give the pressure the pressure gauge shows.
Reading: 4 bar
